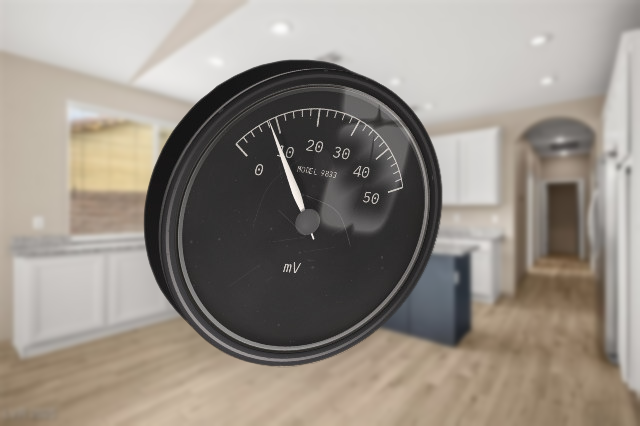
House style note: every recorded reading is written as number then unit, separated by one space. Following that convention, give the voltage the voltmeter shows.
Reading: 8 mV
